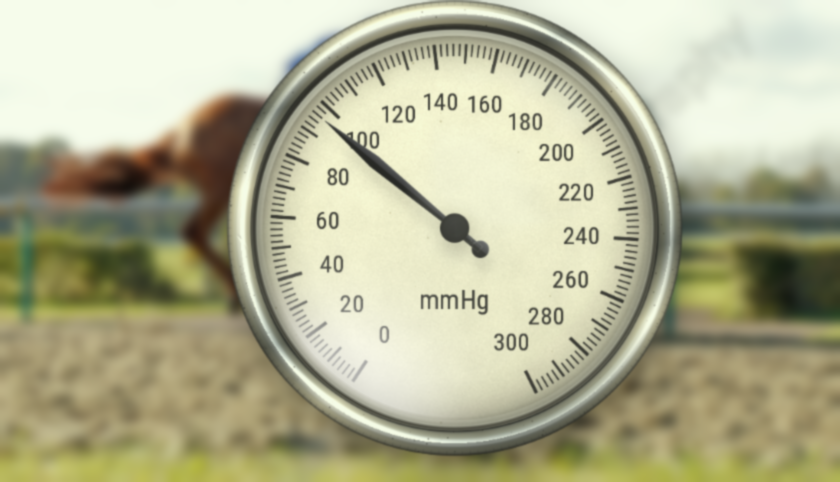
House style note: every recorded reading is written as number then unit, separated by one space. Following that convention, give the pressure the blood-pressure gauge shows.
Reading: 96 mmHg
